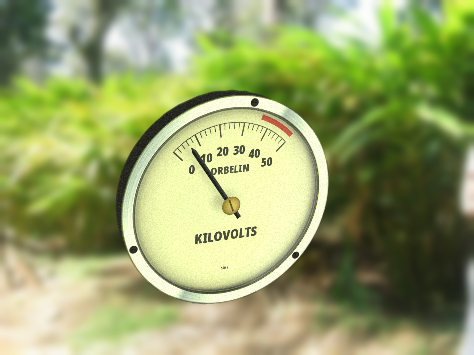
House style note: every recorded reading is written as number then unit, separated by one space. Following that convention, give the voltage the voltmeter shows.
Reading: 6 kV
